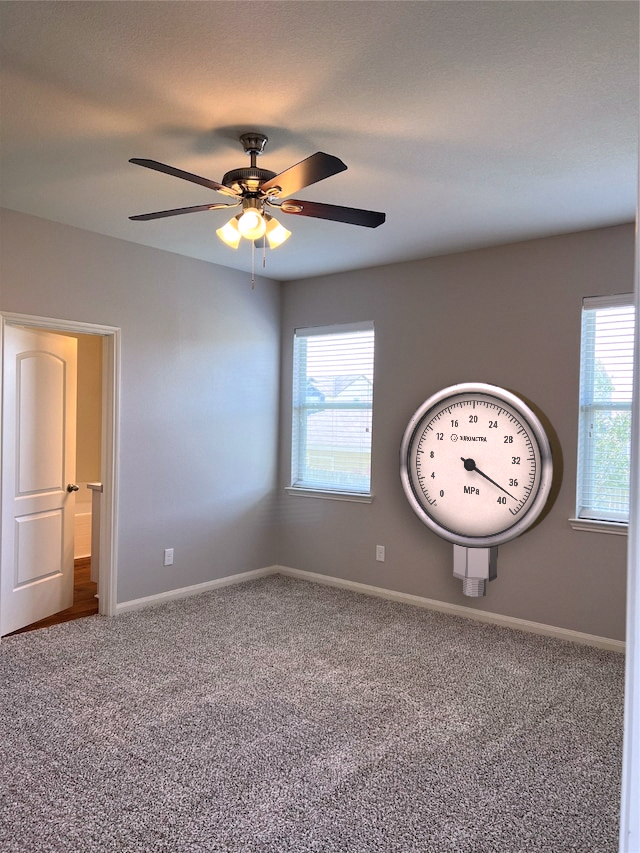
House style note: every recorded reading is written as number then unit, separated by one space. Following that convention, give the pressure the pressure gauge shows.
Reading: 38 MPa
